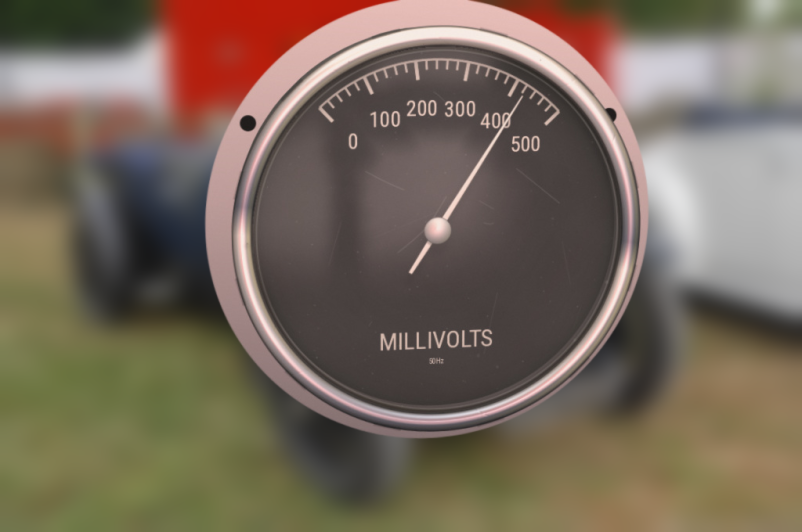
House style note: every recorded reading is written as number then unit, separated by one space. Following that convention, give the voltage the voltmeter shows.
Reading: 420 mV
